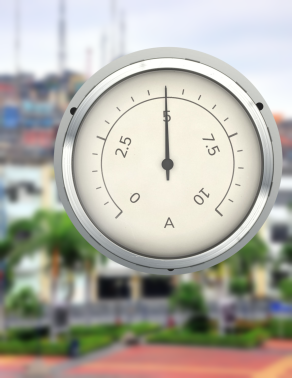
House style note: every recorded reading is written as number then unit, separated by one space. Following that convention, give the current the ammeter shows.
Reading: 5 A
